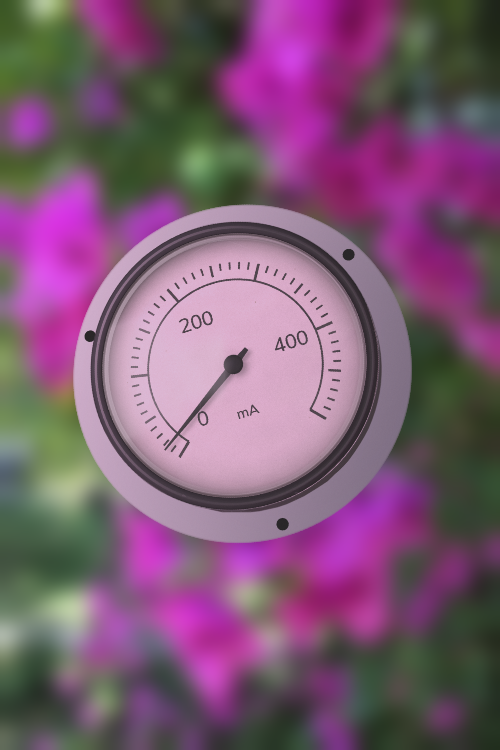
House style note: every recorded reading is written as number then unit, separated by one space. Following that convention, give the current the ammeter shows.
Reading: 15 mA
